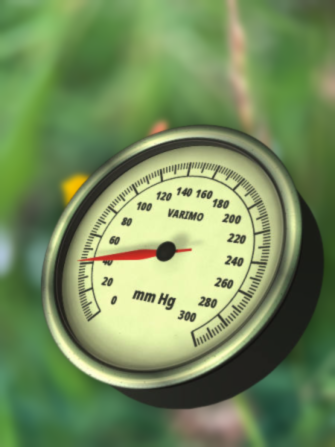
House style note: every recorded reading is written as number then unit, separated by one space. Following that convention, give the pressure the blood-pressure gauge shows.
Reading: 40 mmHg
